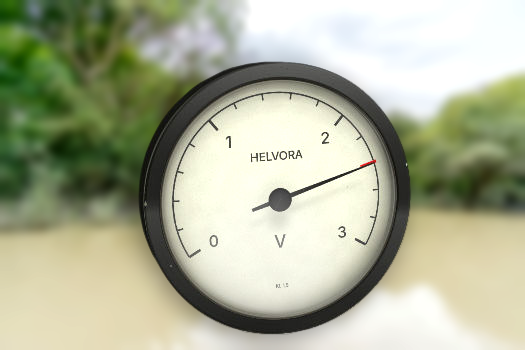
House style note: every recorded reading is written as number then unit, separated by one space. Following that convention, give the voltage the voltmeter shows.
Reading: 2.4 V
